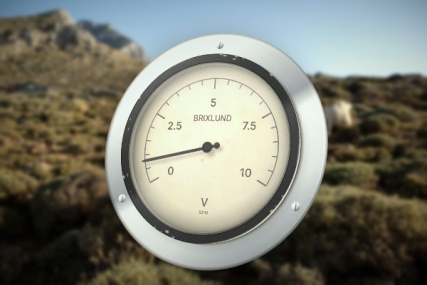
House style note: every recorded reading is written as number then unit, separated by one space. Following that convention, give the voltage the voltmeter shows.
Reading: 0.75 V
